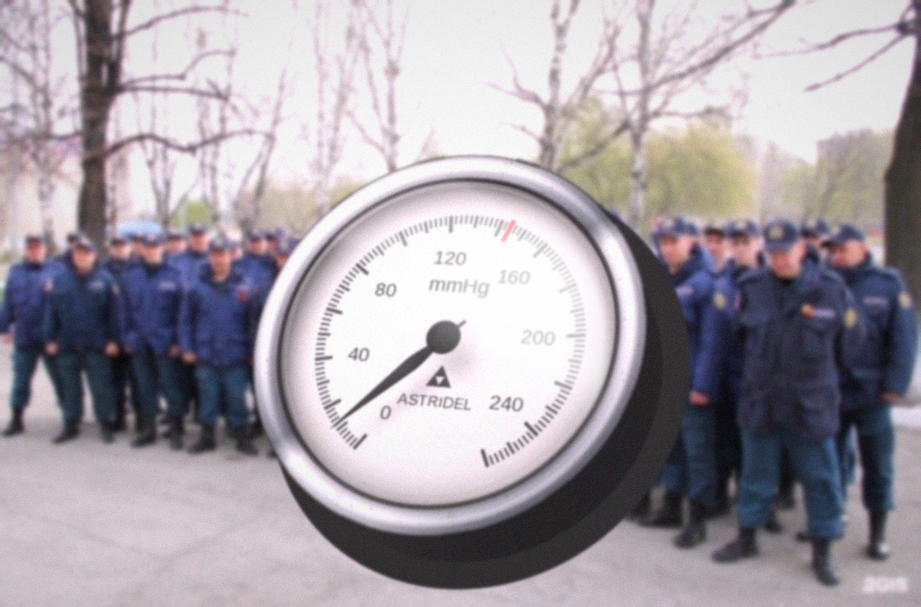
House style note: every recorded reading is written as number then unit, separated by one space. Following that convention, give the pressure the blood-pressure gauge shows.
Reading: 10 mmHg
